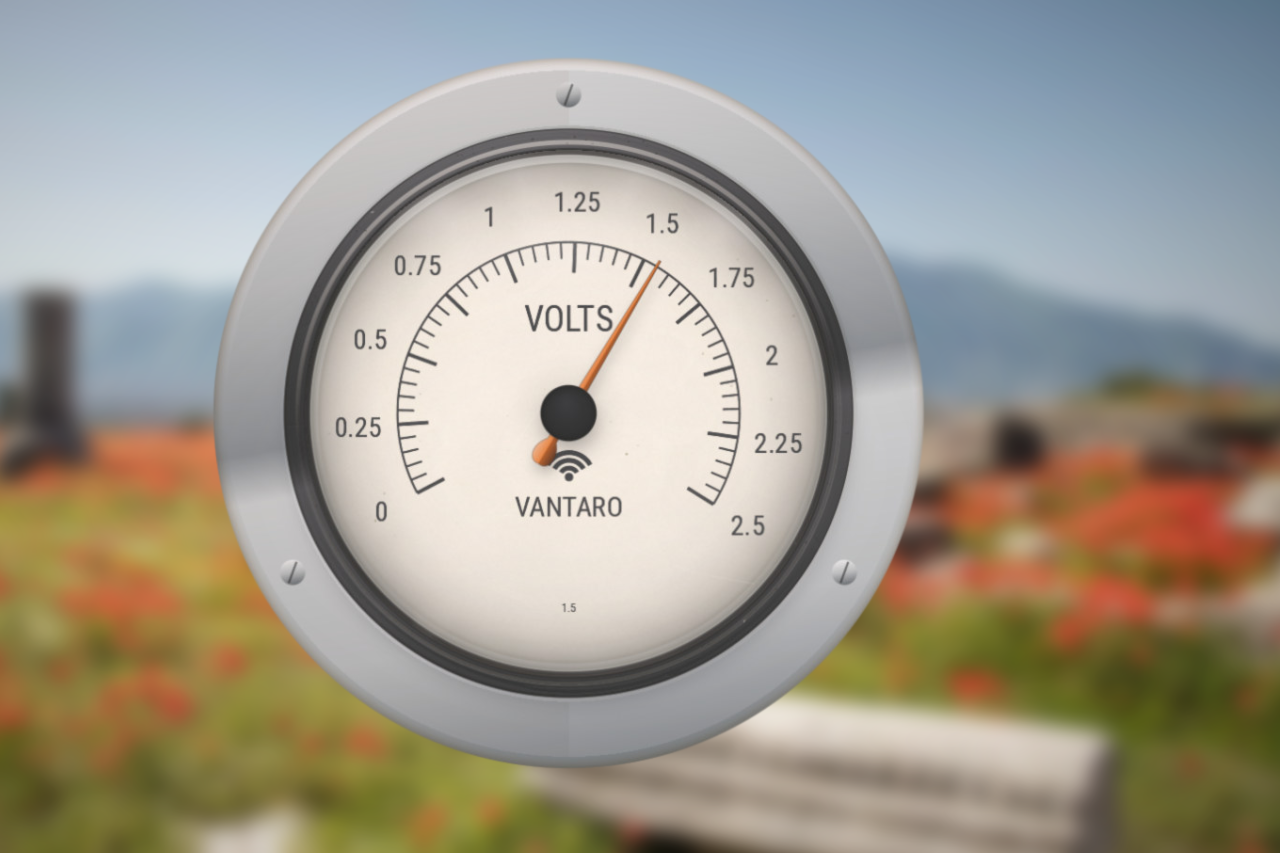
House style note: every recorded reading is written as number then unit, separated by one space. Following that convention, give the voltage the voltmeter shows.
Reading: 1.55 V
